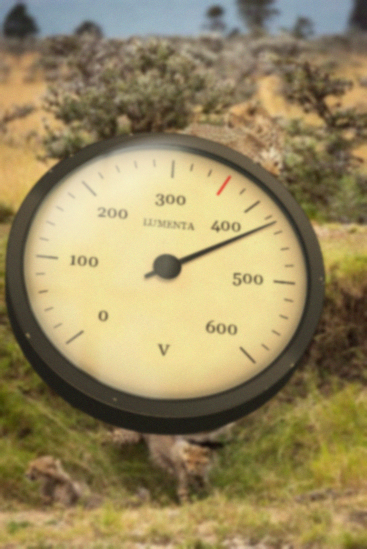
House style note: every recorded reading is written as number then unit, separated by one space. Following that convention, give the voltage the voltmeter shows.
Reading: 430 V
